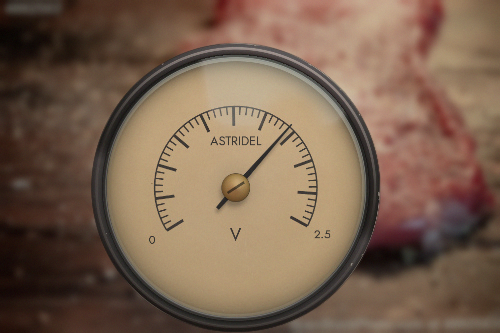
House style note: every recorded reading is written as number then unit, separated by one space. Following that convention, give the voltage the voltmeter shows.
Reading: 1.7 V
